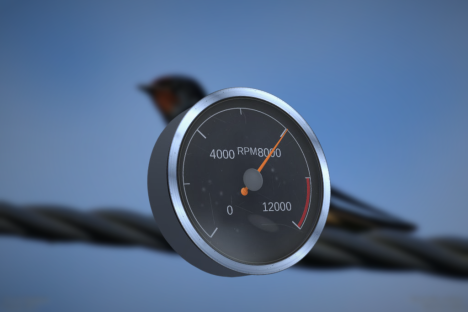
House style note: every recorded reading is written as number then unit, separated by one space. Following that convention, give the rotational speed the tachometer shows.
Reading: 8000 rpm
